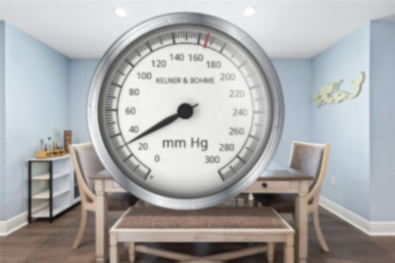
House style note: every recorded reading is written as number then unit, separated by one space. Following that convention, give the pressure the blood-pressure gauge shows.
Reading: 30 mmHg
